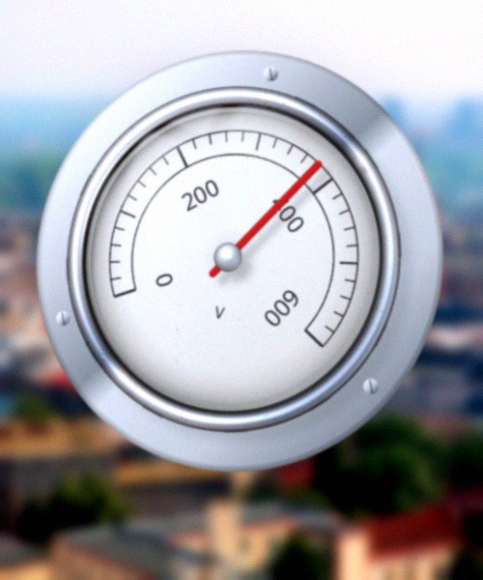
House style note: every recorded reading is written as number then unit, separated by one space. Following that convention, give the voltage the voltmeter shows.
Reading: 380 V
